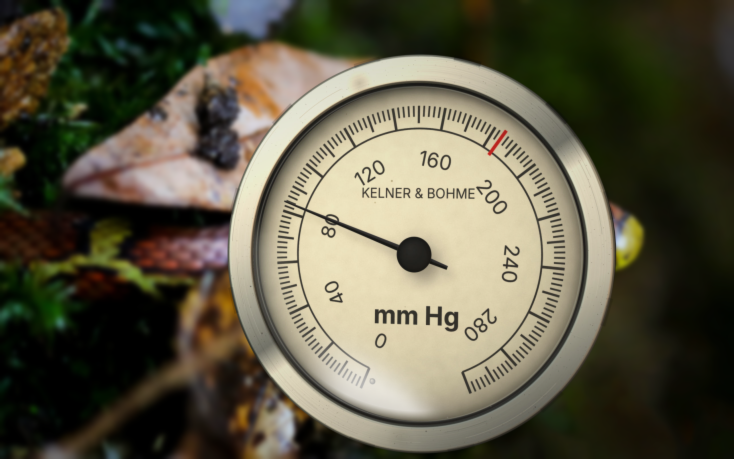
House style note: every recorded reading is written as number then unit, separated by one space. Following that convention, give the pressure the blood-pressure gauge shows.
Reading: 84 mmHg
